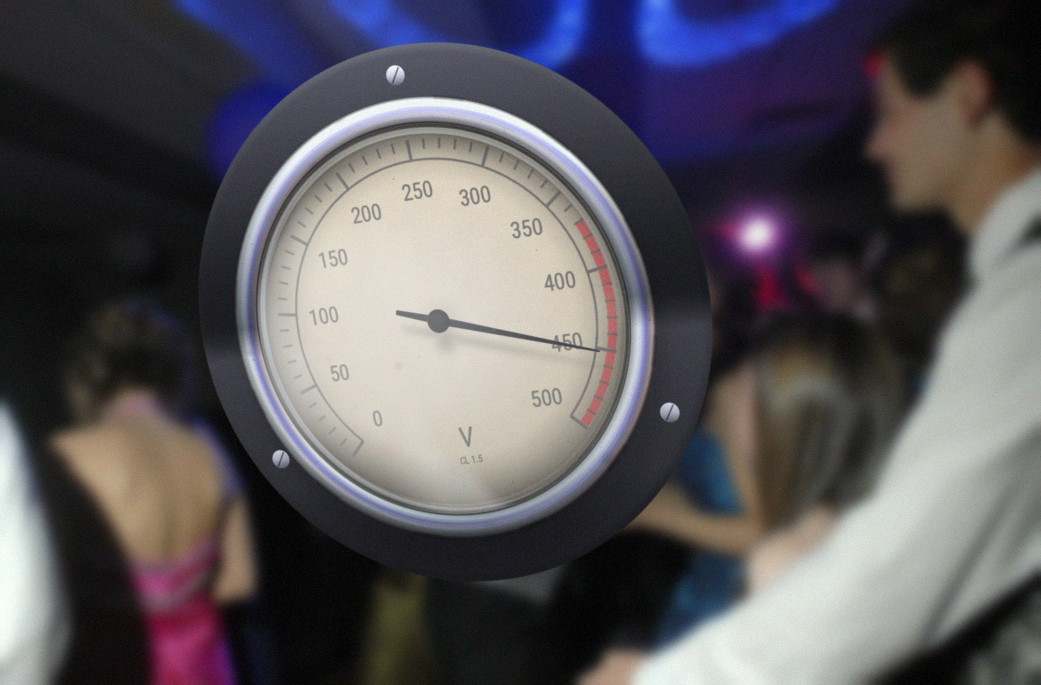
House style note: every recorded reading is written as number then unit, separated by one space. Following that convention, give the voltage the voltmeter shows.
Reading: 450 V
